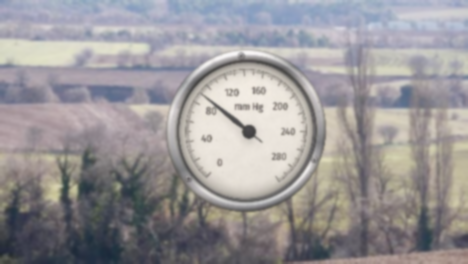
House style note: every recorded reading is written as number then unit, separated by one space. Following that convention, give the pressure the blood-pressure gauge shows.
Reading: 90 mmHg
